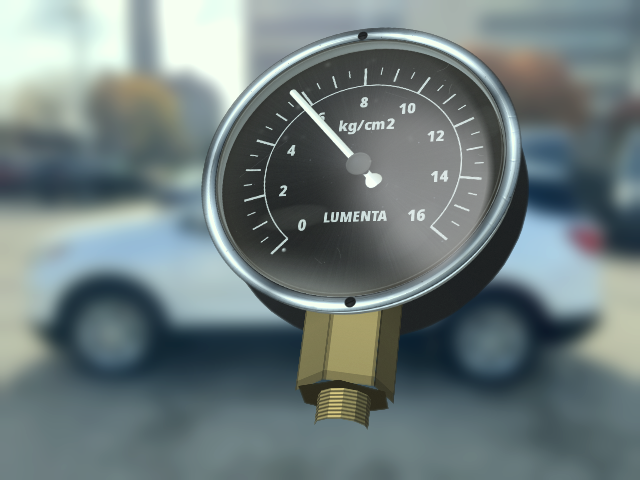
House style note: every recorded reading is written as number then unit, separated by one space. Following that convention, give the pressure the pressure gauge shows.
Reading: 5.75 kg/cm²
